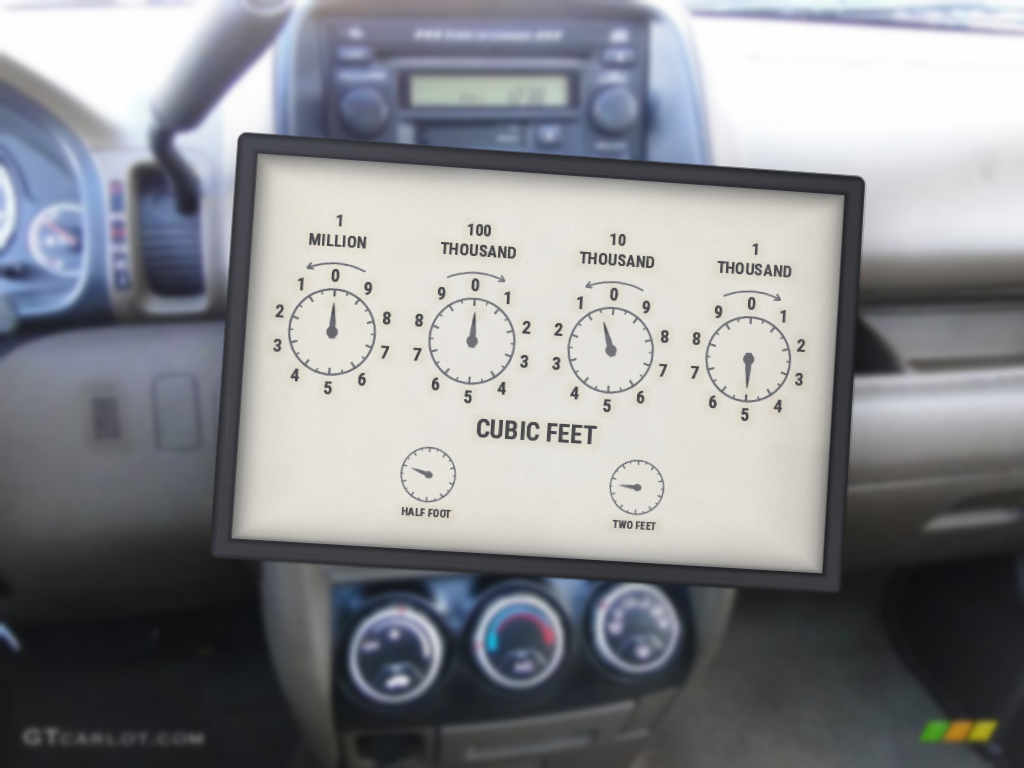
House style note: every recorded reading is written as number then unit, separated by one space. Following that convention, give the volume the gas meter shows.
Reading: 500 ft³
